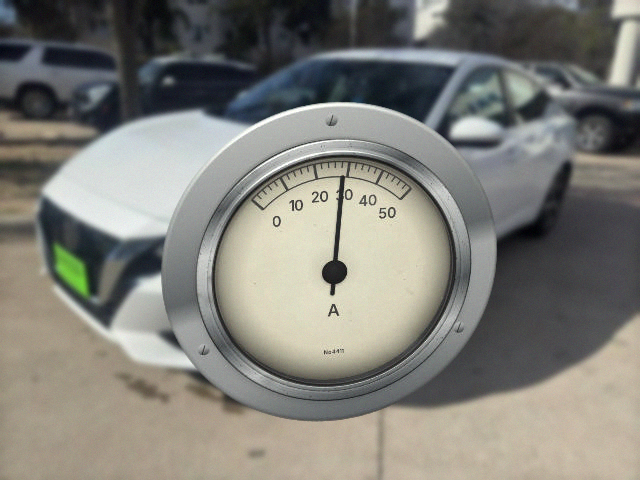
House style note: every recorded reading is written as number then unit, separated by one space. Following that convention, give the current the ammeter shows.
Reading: 28 A
